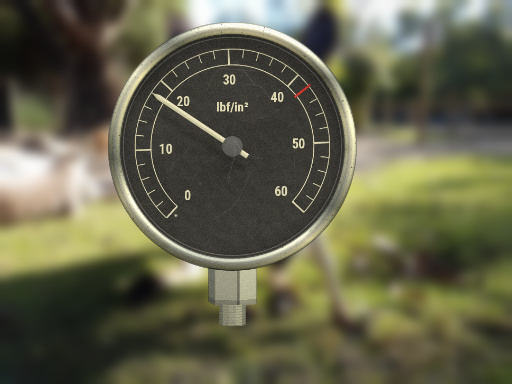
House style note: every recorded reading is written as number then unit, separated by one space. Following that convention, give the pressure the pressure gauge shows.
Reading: 18 psi
